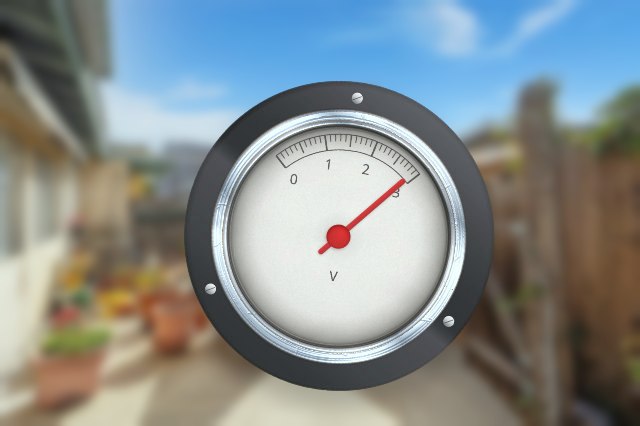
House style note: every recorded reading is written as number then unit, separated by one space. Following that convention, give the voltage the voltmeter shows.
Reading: 2.9 V
